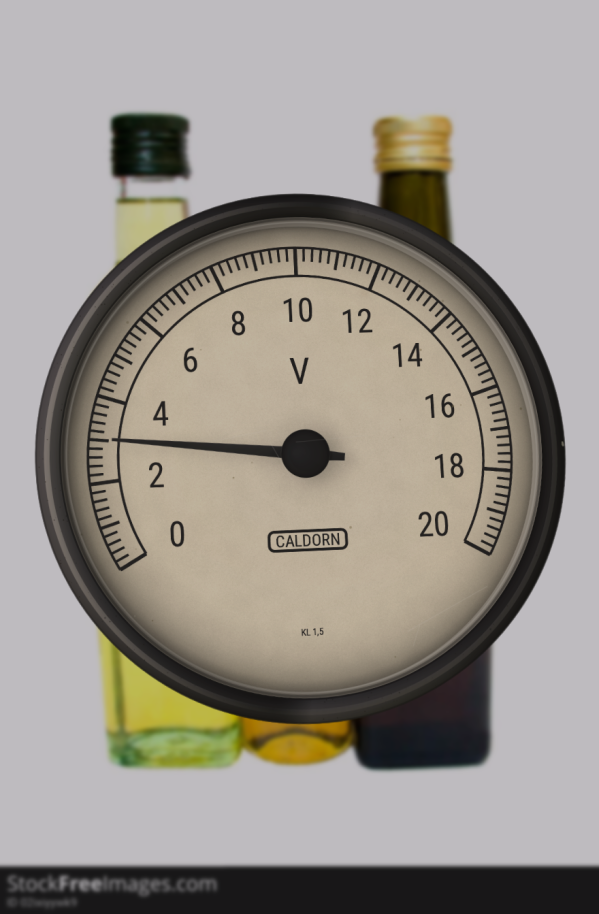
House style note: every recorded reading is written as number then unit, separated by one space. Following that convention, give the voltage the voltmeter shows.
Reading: 3 V
